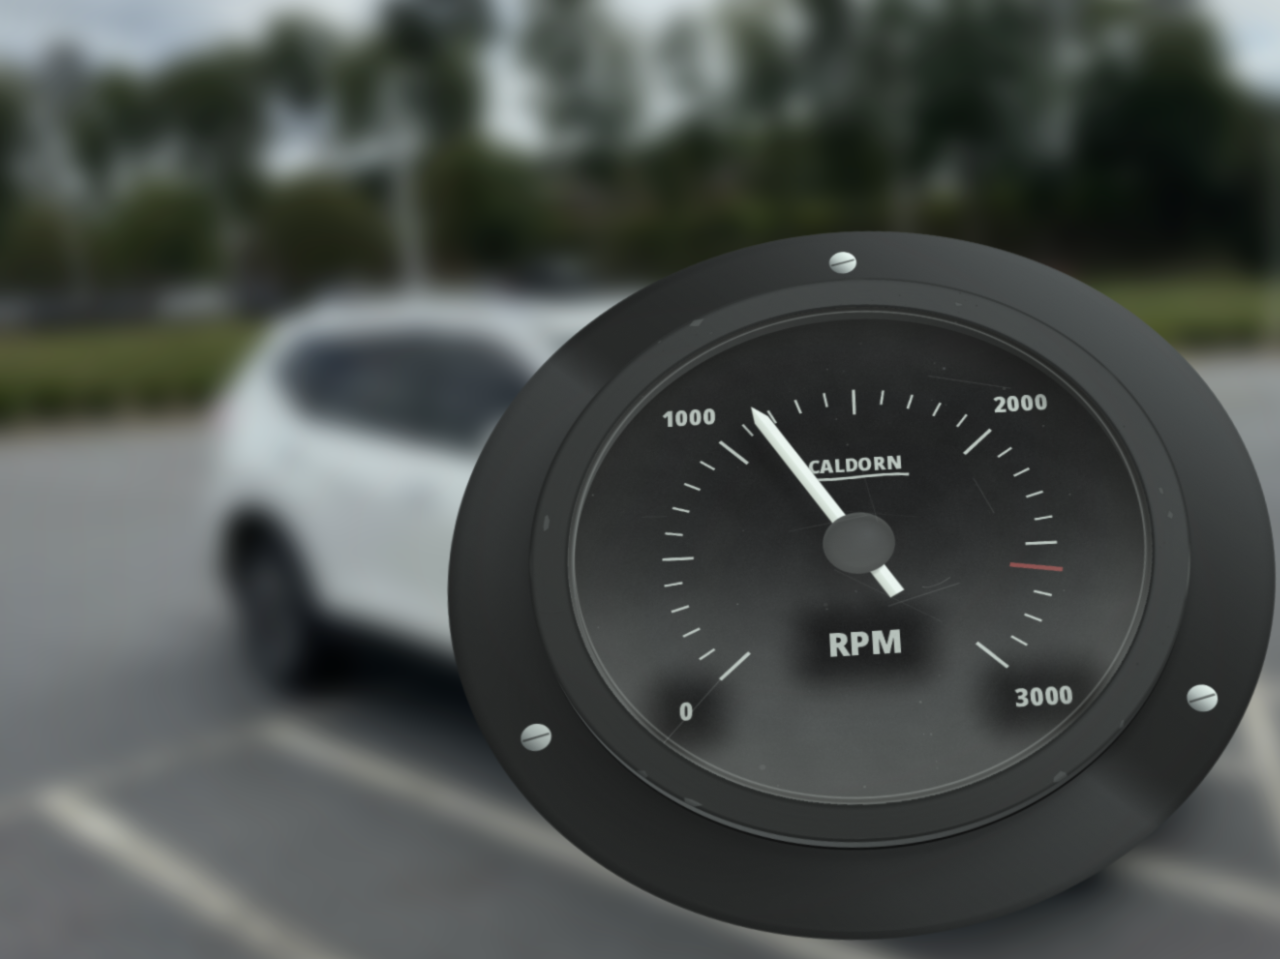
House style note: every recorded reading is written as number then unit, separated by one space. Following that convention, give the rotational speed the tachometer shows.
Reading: 1150 rpm
